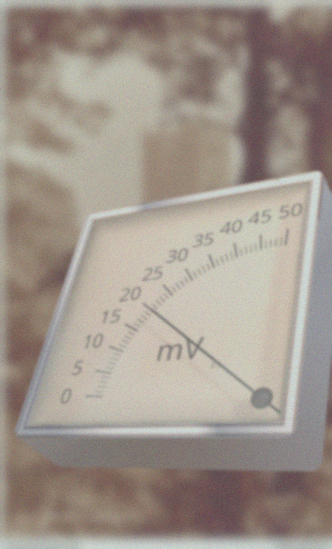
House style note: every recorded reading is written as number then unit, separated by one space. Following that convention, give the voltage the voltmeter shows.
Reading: 20 mV
